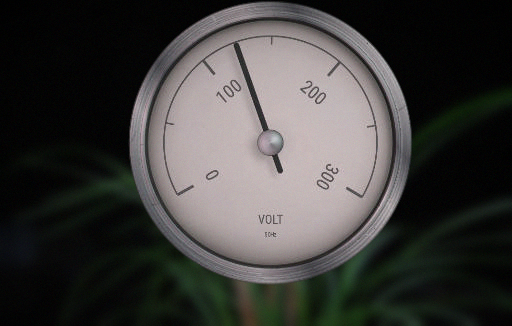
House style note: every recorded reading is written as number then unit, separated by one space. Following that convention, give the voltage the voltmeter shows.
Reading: 125 V
